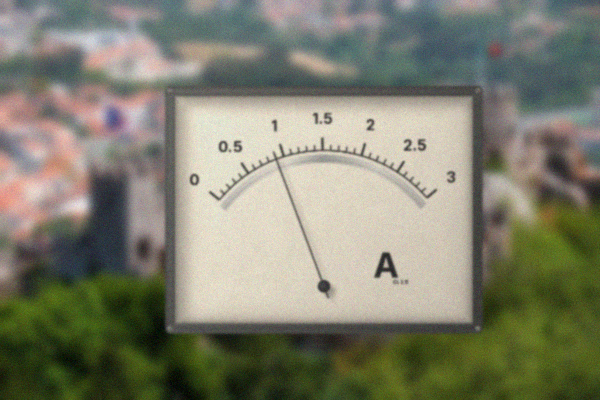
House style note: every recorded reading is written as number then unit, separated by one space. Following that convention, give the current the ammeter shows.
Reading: 0.9 A
